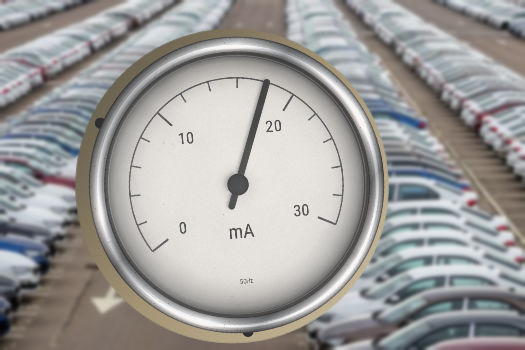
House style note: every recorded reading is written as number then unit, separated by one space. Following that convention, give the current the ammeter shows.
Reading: 18 mA
